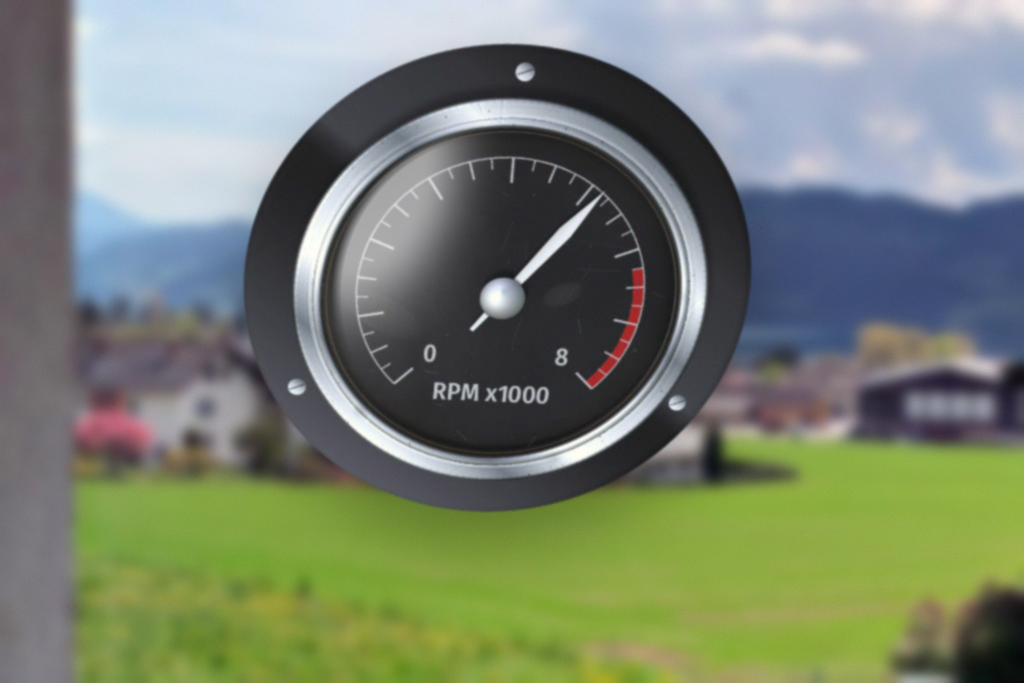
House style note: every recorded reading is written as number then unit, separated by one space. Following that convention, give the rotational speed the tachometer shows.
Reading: 5125 rpm
